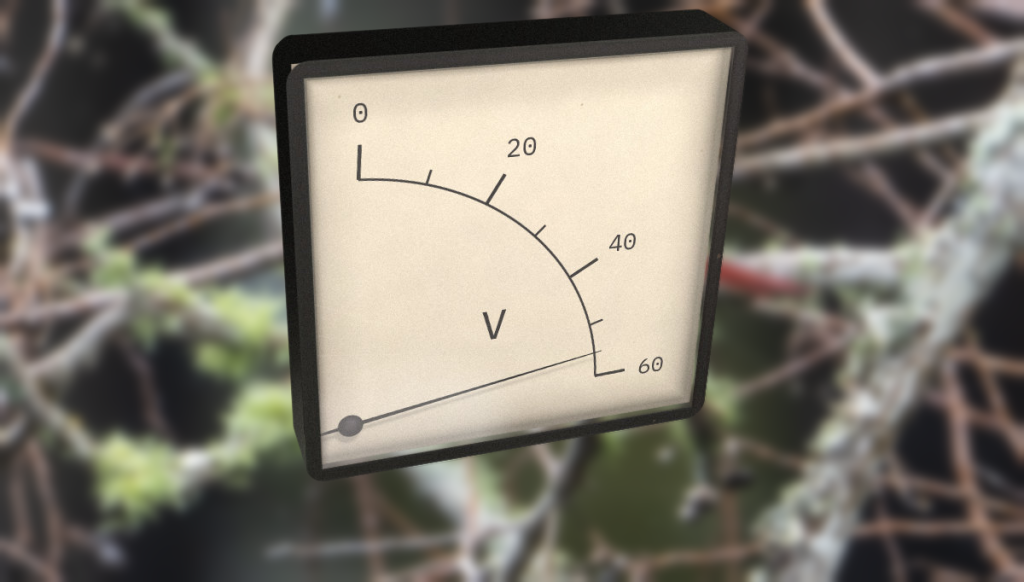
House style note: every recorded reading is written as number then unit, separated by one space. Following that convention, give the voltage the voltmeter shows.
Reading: 55 V
